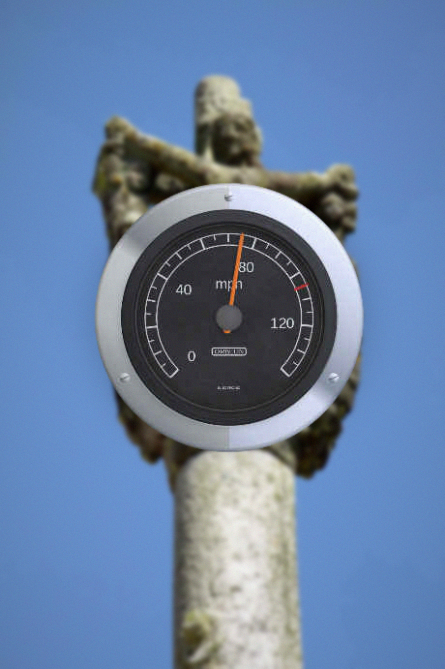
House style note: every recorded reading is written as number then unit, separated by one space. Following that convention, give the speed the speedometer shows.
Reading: 75 mph
